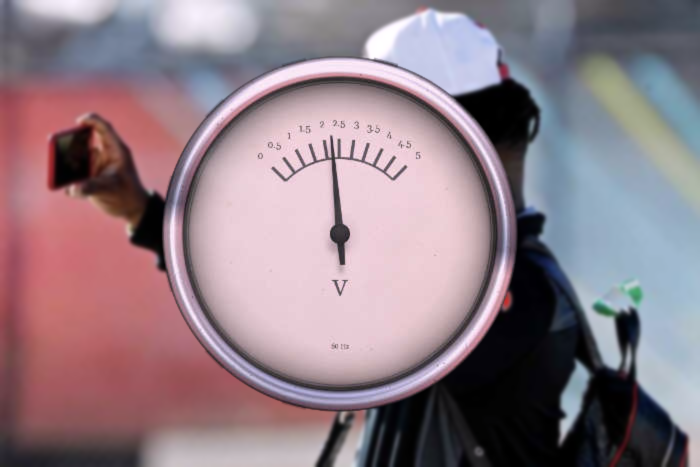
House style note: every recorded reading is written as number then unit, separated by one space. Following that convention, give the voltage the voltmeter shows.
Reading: 2.25 V
